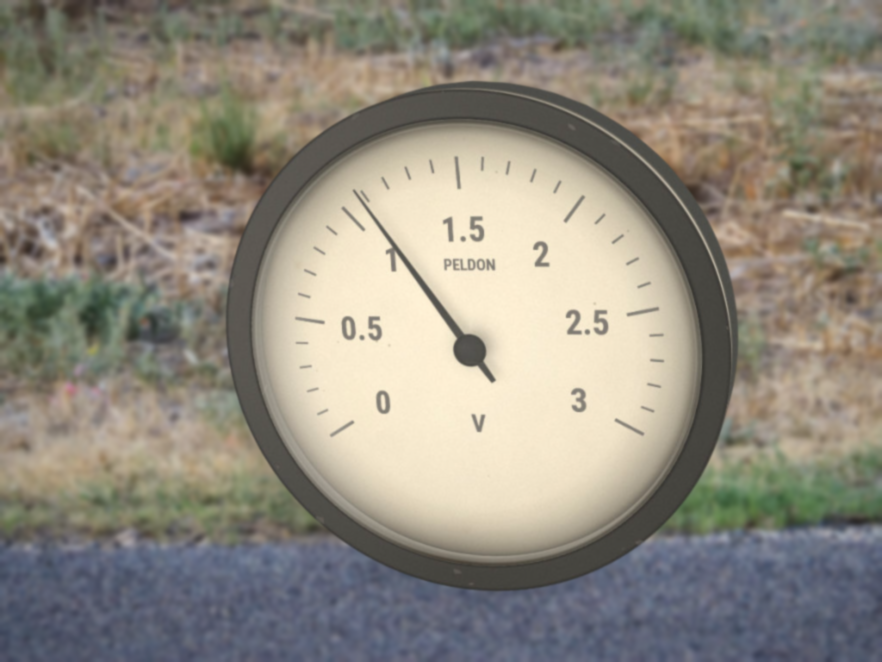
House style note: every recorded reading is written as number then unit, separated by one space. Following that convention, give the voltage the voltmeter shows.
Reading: 1.1 V
